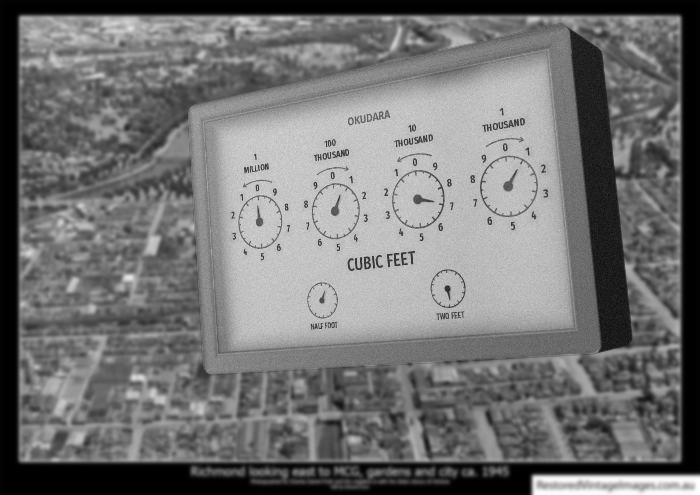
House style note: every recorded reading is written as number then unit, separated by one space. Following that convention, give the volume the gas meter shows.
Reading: 7100 ft³
